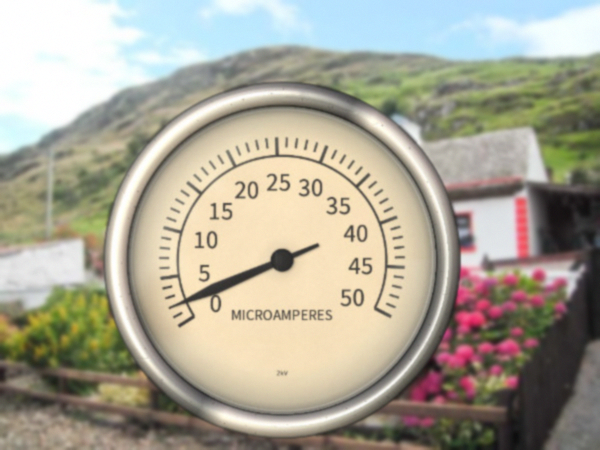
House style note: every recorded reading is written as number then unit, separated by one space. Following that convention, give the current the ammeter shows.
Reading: 2 µA
